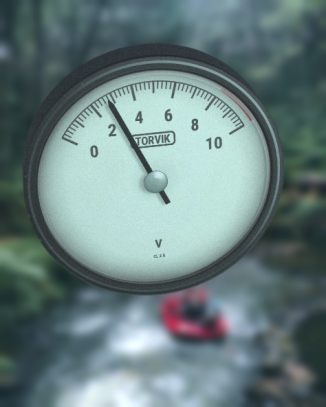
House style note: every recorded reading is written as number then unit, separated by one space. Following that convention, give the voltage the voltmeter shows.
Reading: 2.8 V
